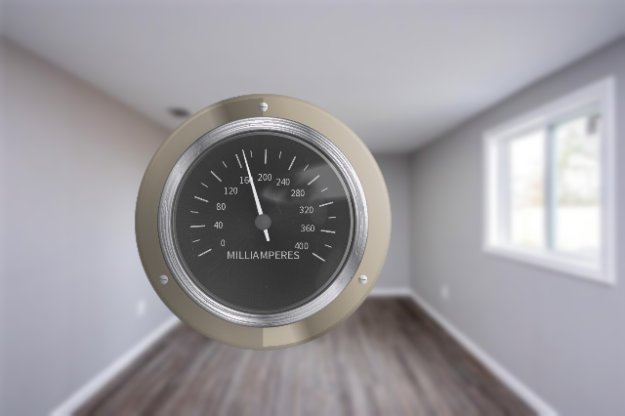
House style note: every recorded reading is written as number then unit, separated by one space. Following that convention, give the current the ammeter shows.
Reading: 170 mA
